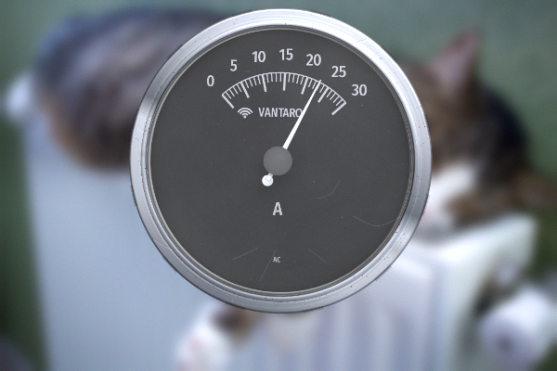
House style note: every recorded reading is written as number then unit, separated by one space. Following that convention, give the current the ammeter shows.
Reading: 23 A
